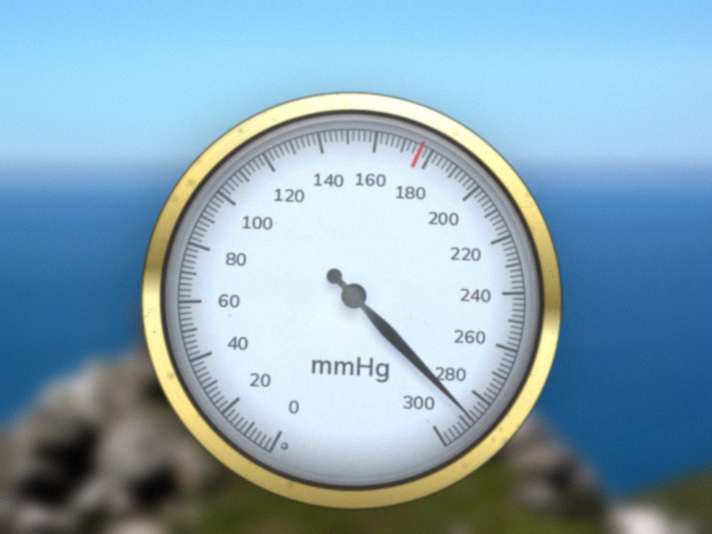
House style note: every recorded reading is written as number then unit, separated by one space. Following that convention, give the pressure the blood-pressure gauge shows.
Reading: 288 mmHg
